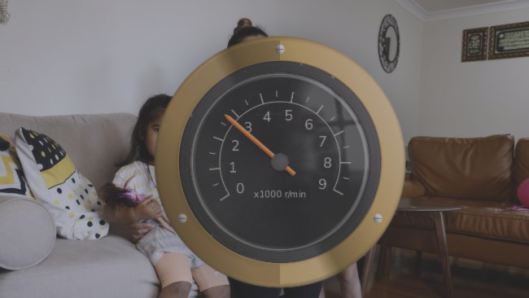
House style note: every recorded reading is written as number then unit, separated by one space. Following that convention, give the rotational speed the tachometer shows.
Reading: 2750 rpm
